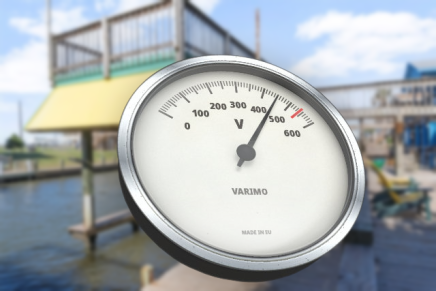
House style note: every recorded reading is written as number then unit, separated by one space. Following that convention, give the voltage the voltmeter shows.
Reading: 450 V
